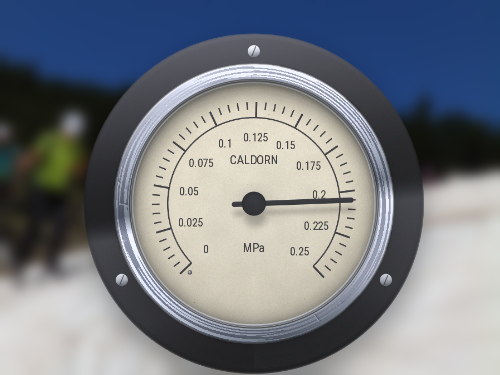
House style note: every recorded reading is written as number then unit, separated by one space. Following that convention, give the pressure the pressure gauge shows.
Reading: 0.205 MPa
